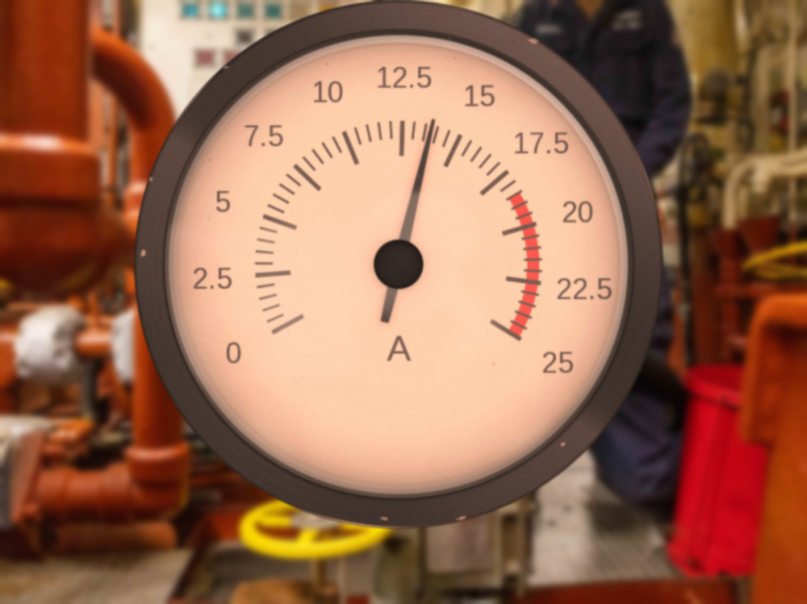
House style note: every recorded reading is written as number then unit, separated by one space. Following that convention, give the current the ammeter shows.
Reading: 13.75 A
